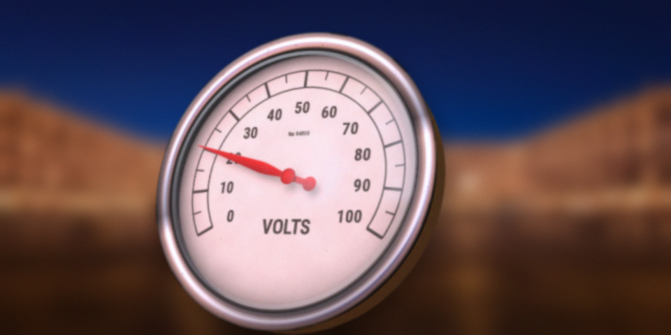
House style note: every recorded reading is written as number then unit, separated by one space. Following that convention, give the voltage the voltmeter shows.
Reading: 20 V
